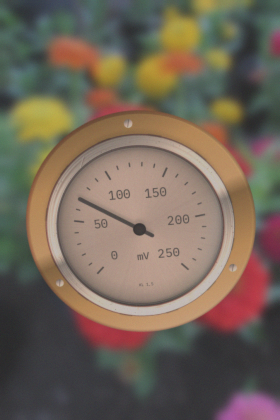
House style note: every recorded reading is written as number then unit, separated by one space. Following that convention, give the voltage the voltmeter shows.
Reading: 70 mV
